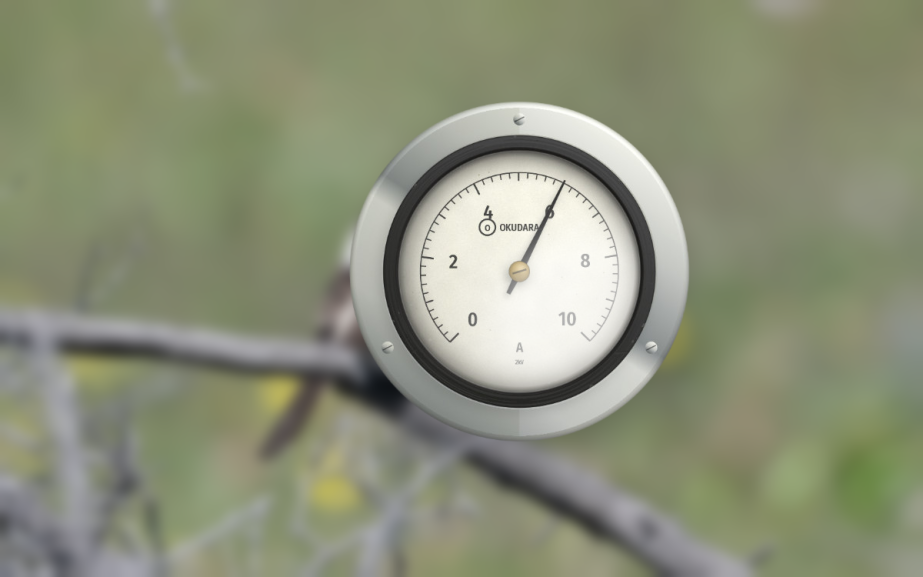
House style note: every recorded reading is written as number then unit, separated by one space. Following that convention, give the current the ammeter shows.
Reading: 6 A
